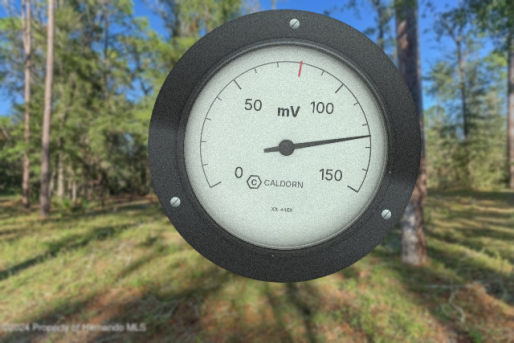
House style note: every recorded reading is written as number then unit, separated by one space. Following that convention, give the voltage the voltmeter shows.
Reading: 125 mV
